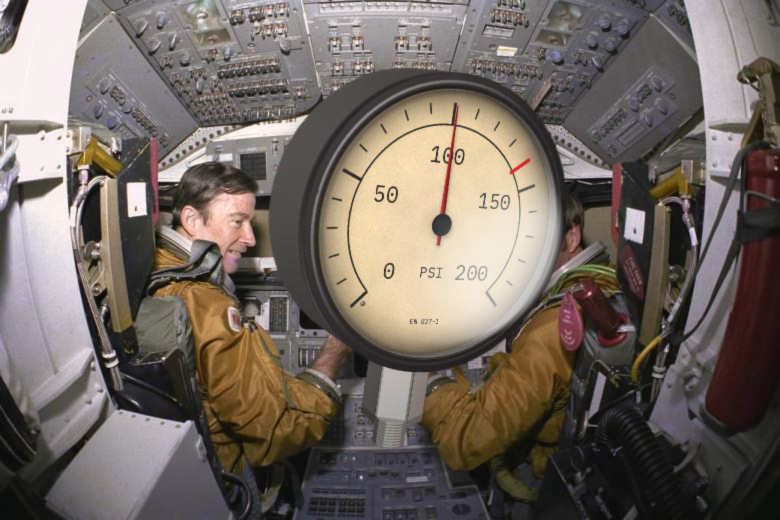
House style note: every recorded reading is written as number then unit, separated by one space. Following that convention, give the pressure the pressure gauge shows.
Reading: 100 psi
